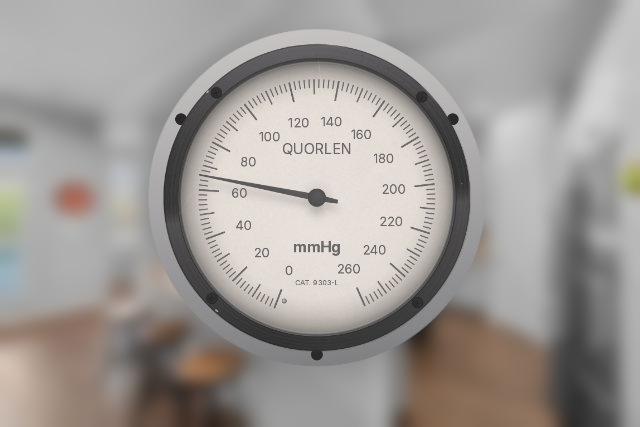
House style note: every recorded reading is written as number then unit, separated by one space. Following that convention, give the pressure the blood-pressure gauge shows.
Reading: 66 mmHg
